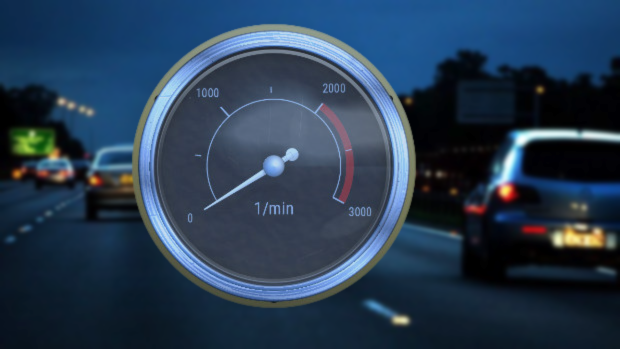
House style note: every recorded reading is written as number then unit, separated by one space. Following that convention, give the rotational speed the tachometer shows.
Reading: 0 rpm
